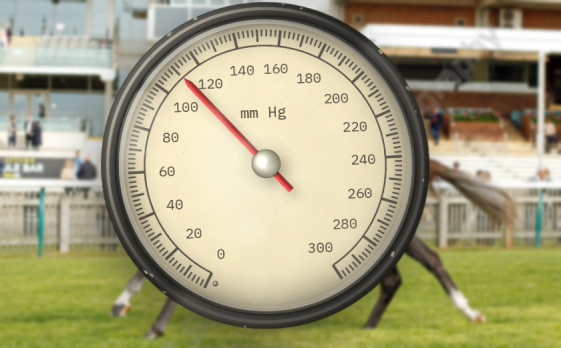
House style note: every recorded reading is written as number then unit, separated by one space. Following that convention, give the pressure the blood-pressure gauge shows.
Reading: 110 mmHg
